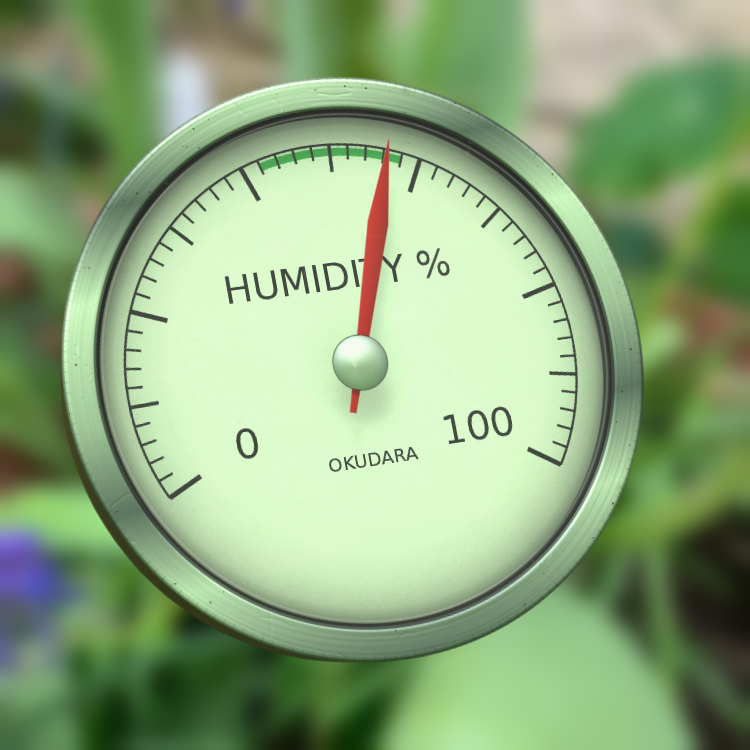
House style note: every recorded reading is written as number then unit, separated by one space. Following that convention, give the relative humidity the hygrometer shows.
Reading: 56 %
